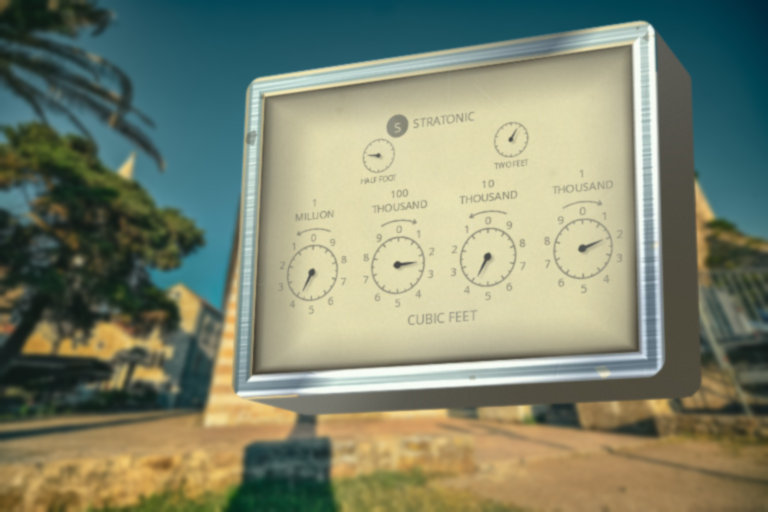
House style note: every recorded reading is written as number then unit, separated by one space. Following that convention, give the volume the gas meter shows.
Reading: 424200 ft³
